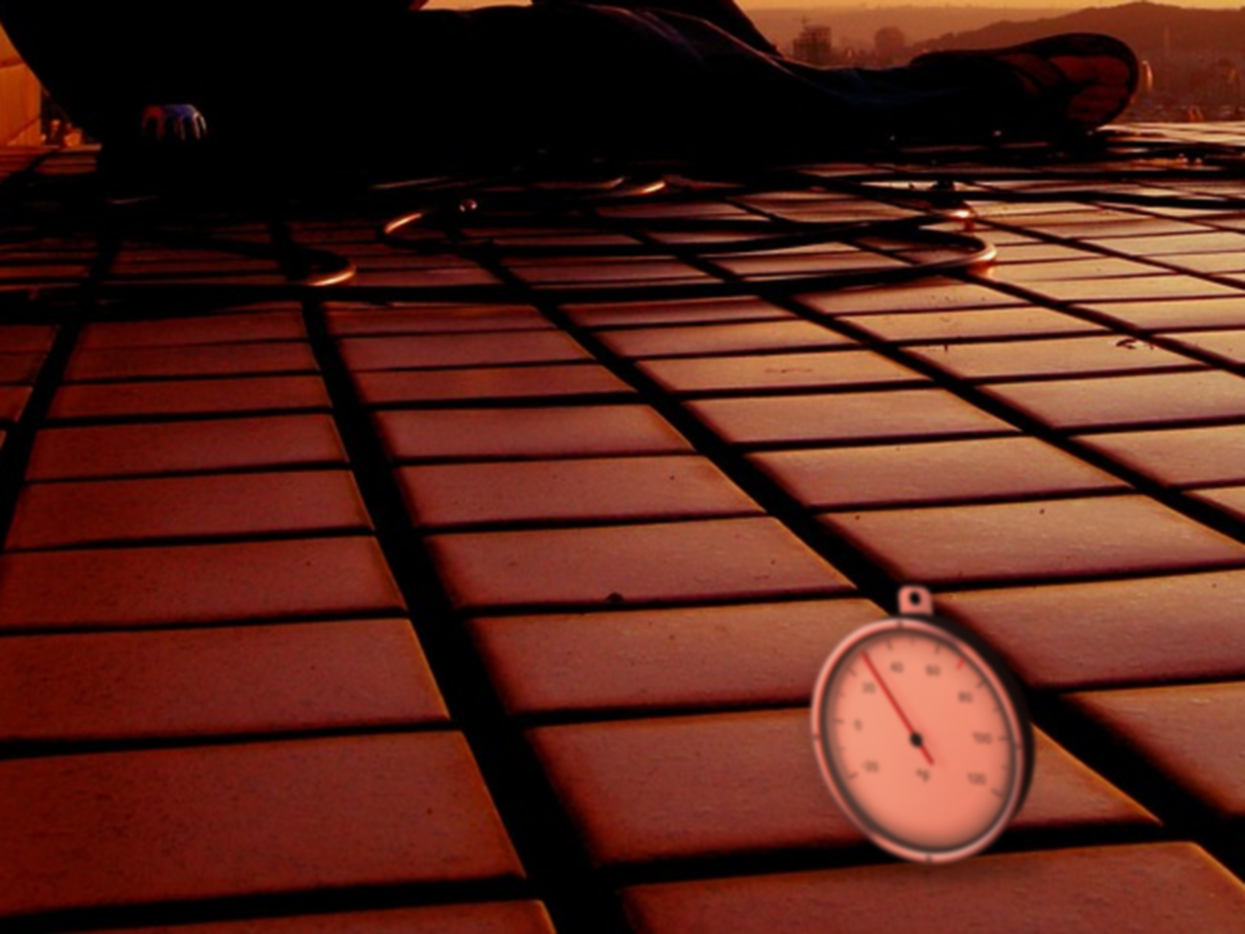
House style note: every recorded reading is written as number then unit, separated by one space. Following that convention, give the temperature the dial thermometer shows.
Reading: 30 °F
